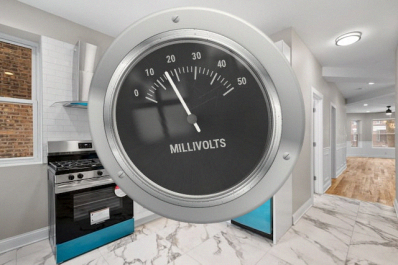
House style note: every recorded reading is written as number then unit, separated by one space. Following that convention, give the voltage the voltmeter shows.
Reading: 16 mV
